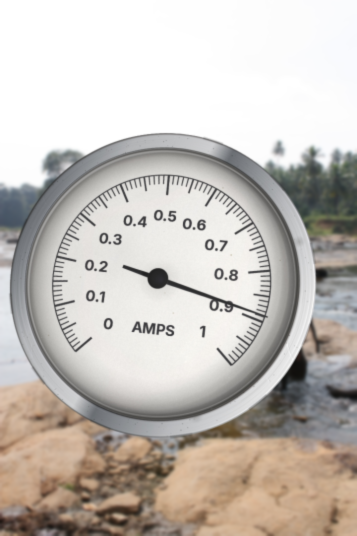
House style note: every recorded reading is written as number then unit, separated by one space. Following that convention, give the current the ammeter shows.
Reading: 0.89 A
